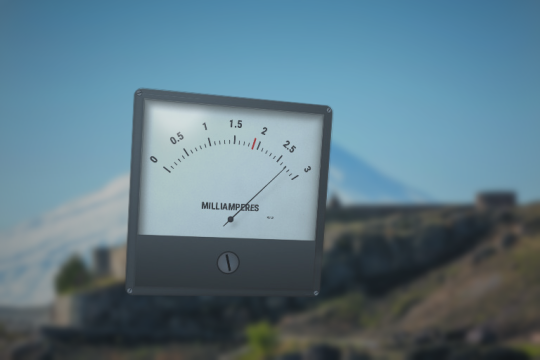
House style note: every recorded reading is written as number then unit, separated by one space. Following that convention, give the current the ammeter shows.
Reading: 2.7 mA
